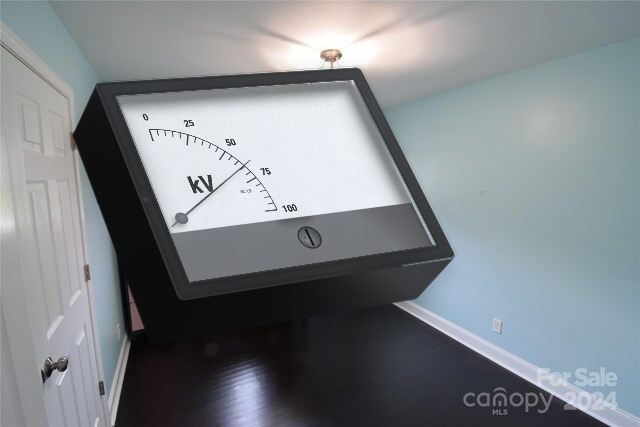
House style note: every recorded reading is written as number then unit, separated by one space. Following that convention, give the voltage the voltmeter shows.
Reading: 65 kV
